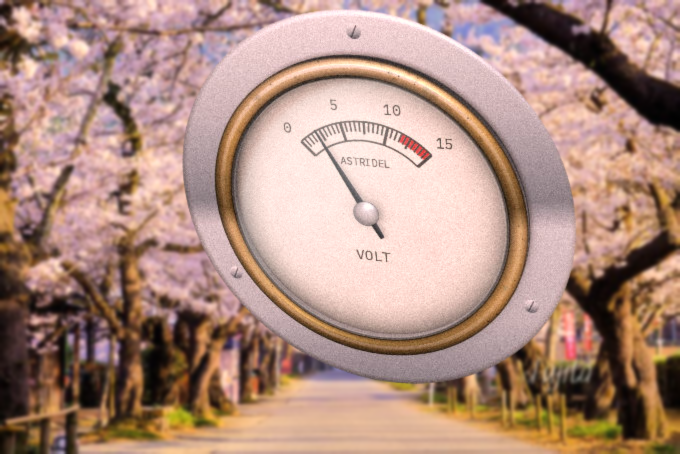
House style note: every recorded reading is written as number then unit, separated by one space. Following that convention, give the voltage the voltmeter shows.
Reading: 2.5 V
